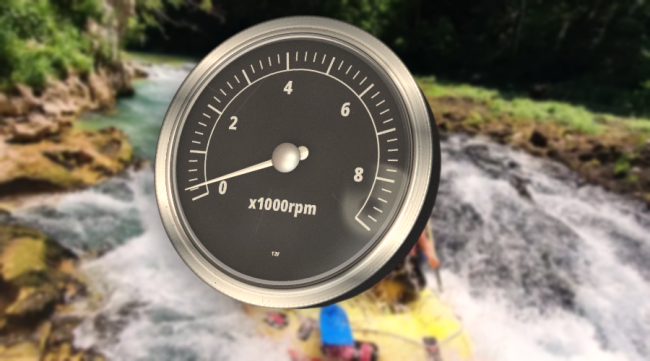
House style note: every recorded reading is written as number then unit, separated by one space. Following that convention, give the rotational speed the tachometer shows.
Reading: 200 rpm
